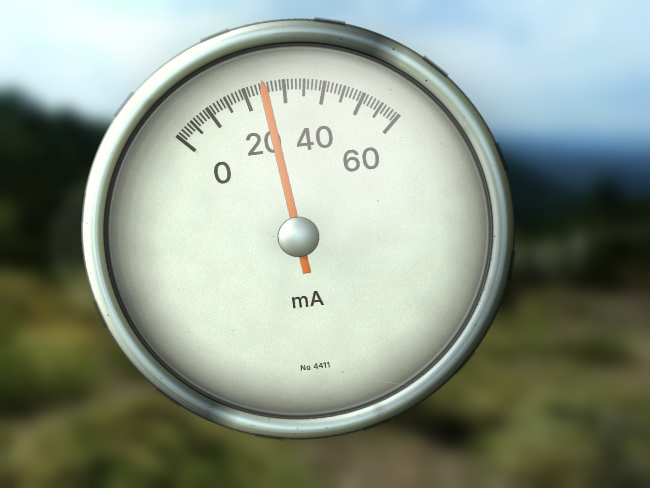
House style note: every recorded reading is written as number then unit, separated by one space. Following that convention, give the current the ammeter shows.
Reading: 25 mA
